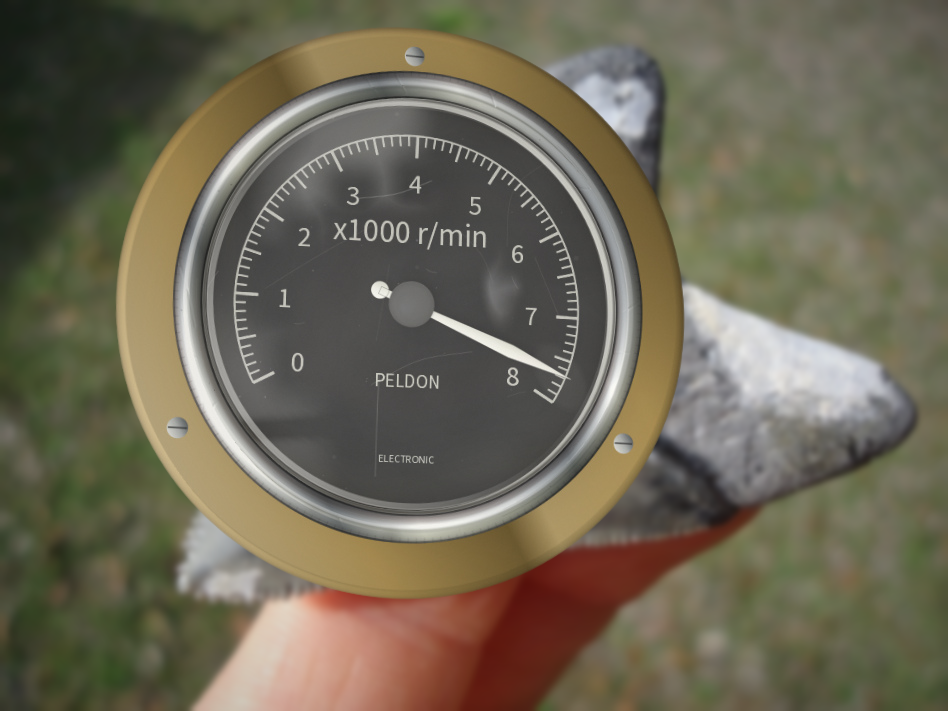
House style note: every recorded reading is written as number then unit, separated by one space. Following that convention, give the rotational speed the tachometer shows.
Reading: 7700 rpm
